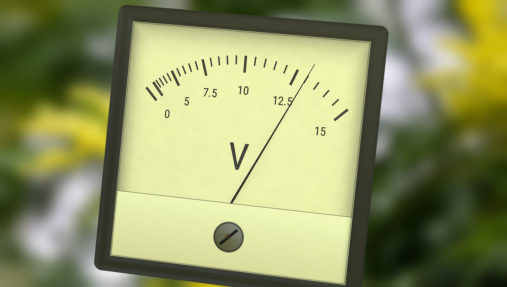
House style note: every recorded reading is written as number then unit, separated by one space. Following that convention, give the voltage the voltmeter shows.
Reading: 13 V
